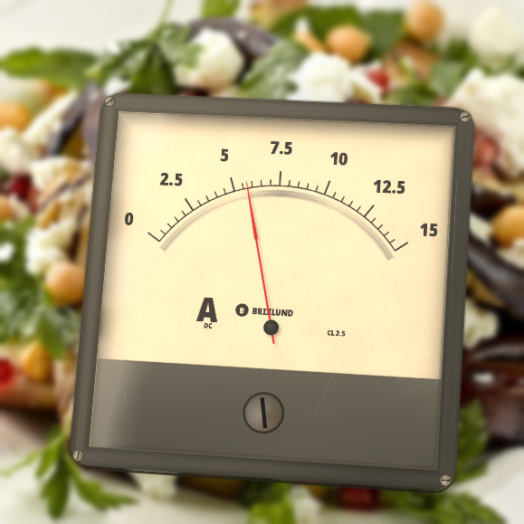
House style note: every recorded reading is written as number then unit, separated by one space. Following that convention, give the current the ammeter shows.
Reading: 5.75 A
